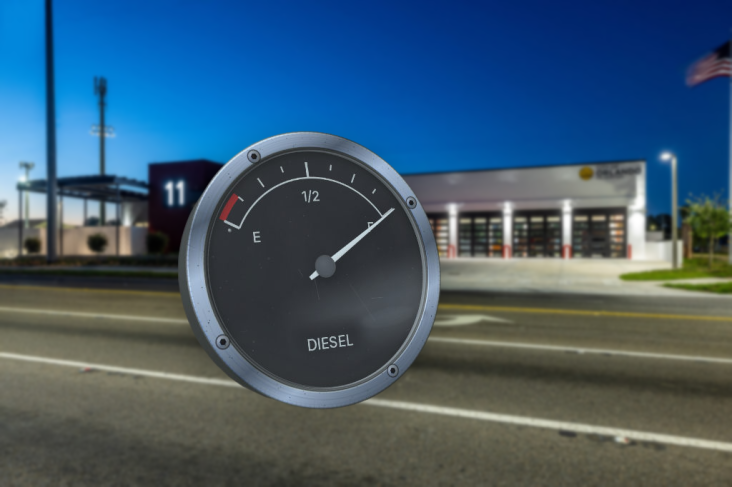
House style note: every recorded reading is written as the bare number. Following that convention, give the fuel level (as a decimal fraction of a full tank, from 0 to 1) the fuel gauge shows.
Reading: 1
